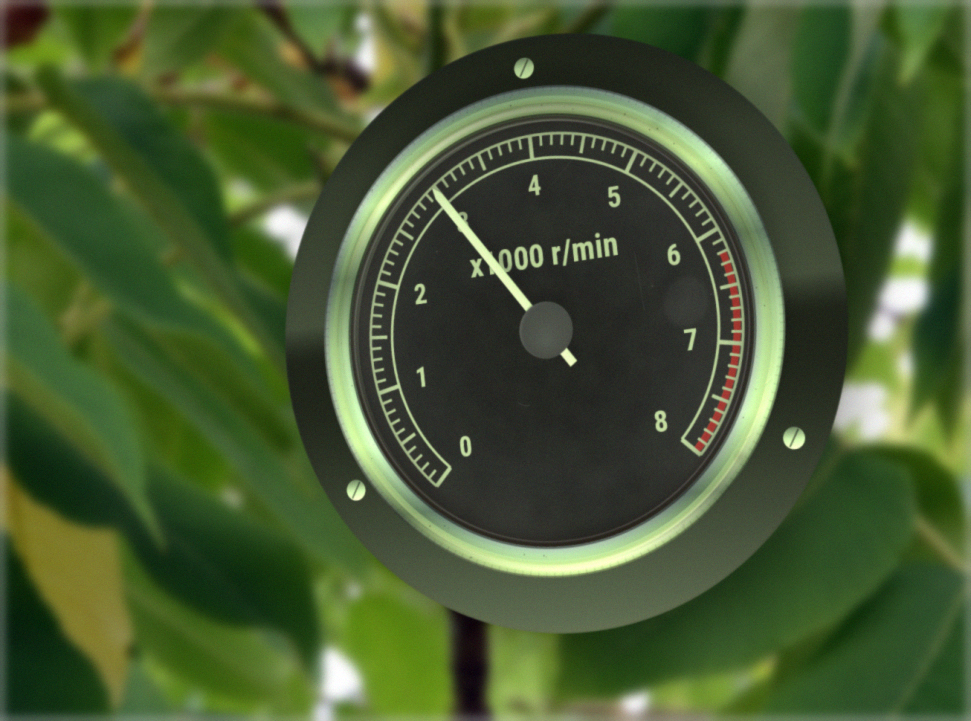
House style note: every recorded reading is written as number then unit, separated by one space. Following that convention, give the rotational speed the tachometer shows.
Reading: 3000 rpm
